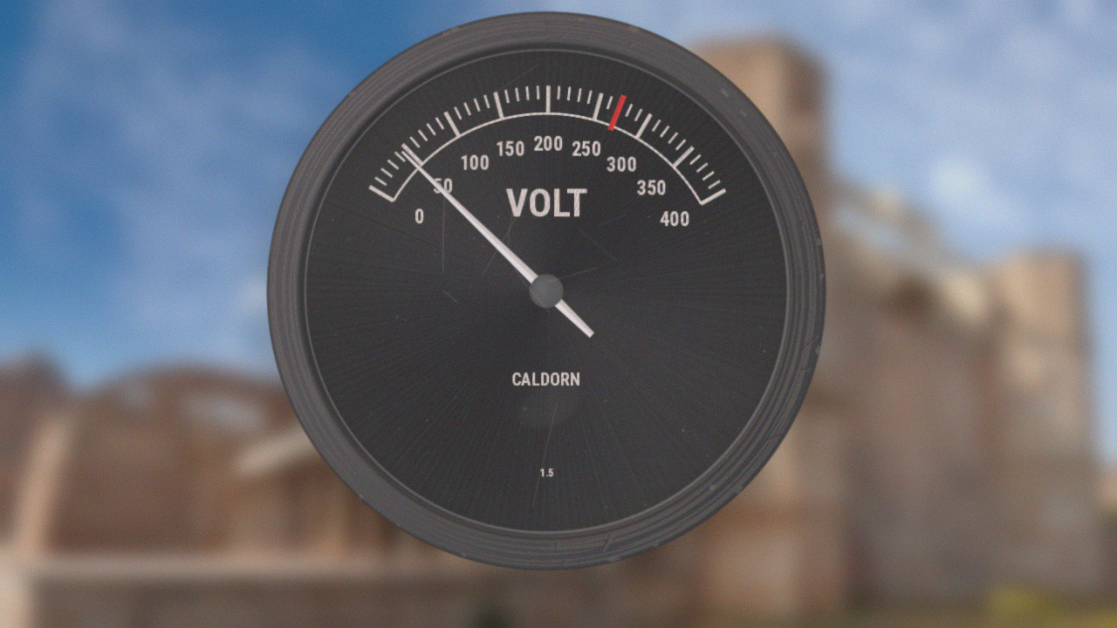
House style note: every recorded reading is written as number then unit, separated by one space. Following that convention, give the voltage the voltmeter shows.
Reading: 45 V
